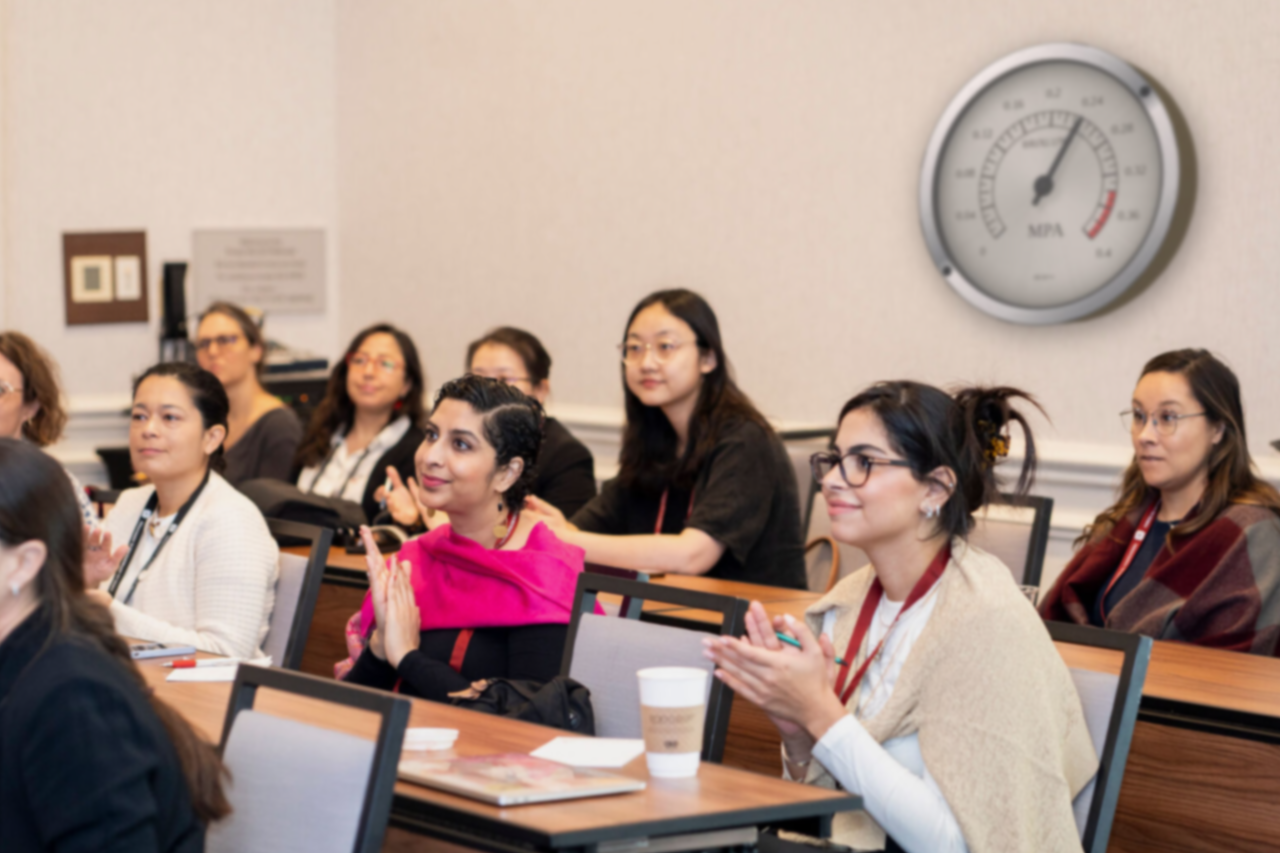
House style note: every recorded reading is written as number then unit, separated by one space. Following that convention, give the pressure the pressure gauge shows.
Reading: 0.24 MPa
